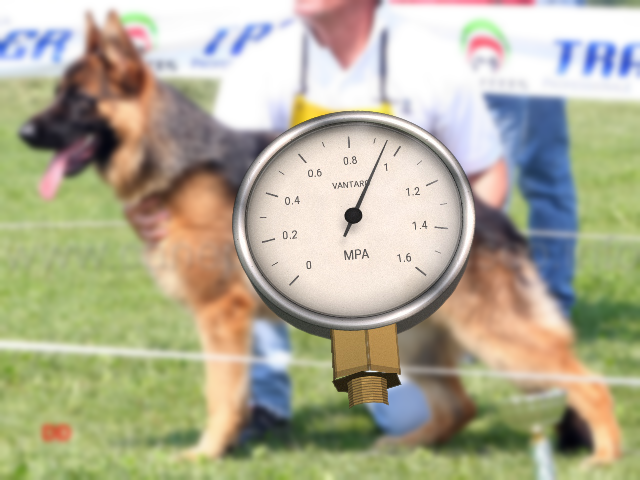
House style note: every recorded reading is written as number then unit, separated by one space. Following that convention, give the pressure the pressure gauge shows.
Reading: 0.95 MPa
